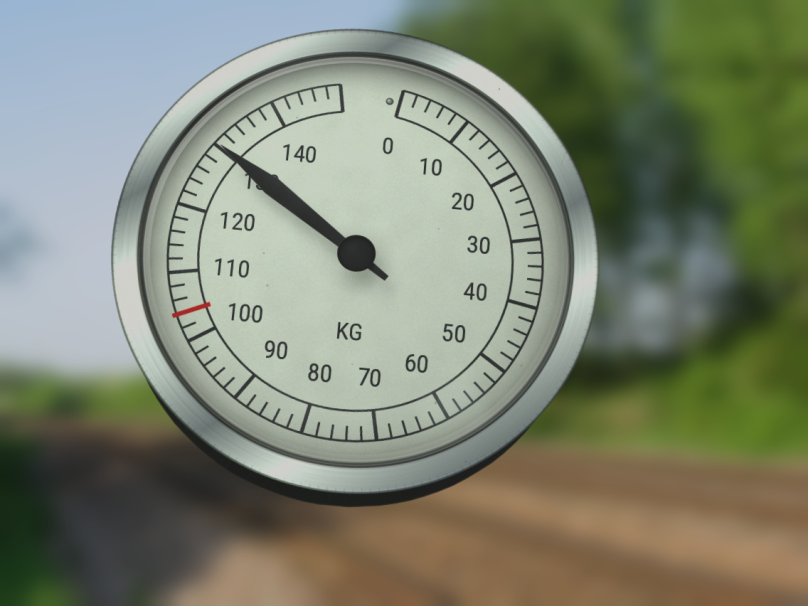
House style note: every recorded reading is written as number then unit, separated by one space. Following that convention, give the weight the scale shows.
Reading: 130 kg
